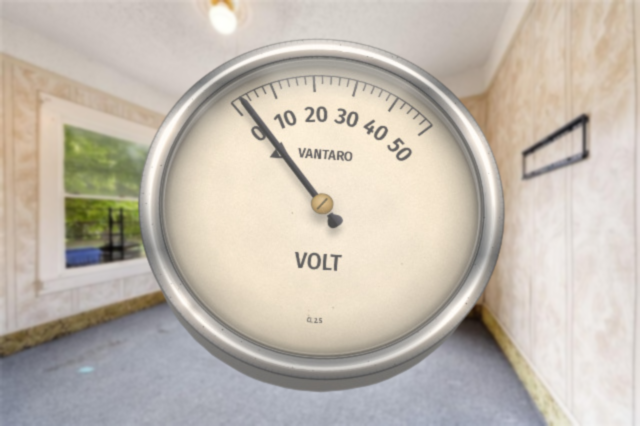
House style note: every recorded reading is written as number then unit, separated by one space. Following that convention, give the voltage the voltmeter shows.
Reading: 2 V
